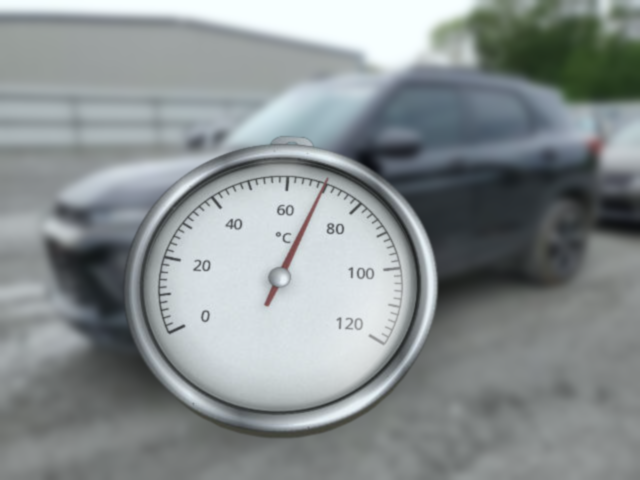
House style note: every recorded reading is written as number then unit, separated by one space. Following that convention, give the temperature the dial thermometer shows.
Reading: 70 °C
